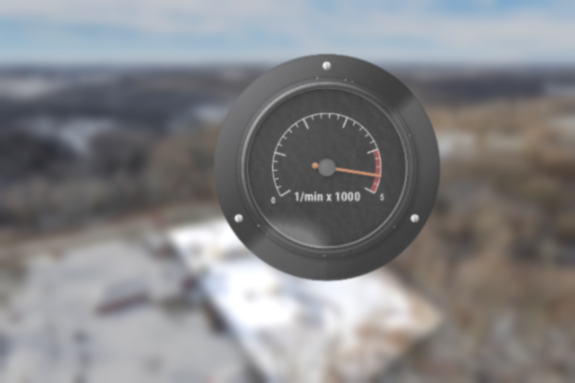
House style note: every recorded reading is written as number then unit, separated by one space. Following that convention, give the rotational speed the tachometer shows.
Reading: 4600 rpm
